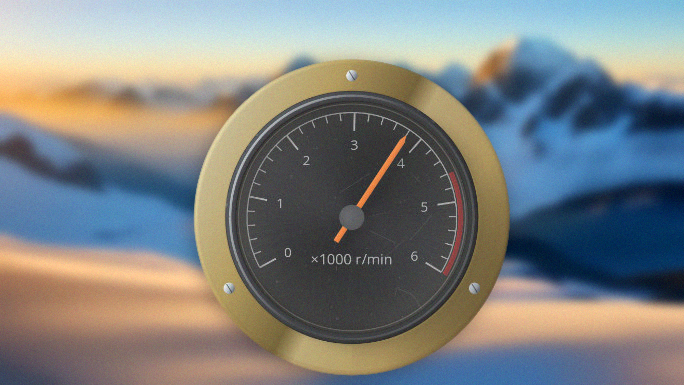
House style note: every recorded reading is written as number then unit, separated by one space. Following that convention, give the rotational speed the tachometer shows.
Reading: 3800 rpm
